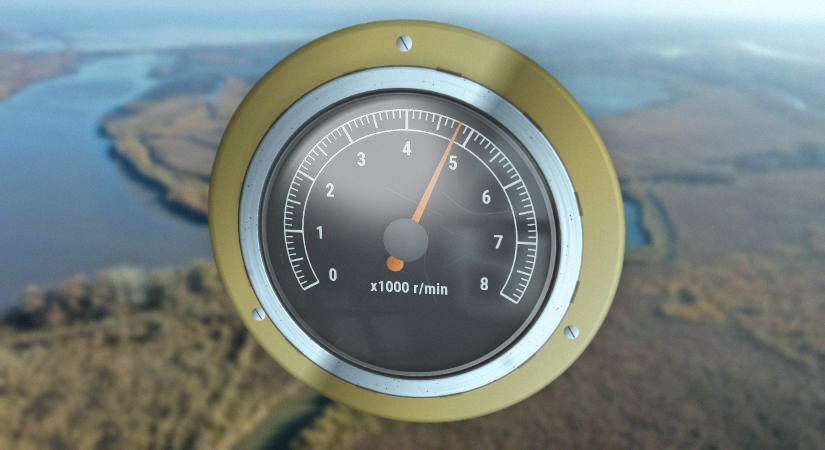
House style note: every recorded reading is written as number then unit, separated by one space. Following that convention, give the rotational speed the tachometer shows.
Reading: 4800 rpm
